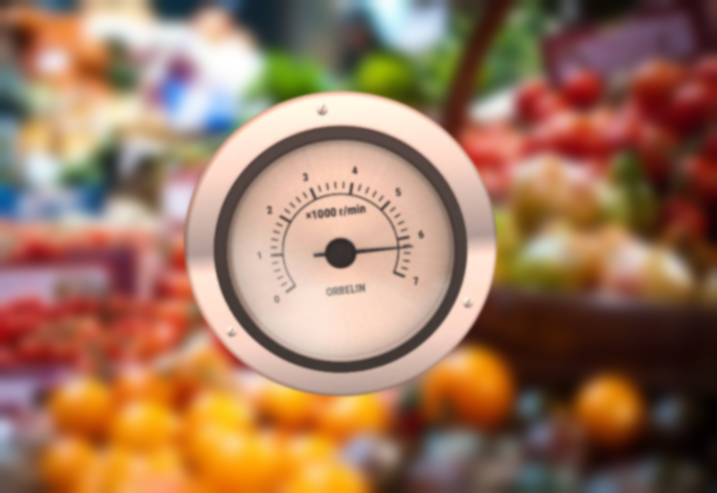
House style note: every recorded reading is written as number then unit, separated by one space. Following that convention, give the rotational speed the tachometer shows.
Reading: 6200 rpm
